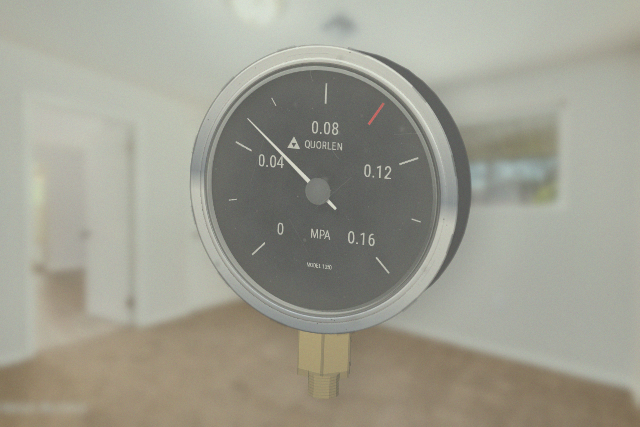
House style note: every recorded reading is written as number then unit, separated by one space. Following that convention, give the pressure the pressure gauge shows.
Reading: 0.05 MPa
